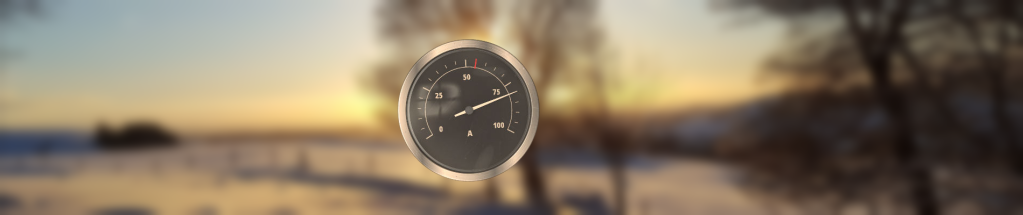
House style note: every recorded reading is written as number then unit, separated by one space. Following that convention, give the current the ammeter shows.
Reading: 80 A
